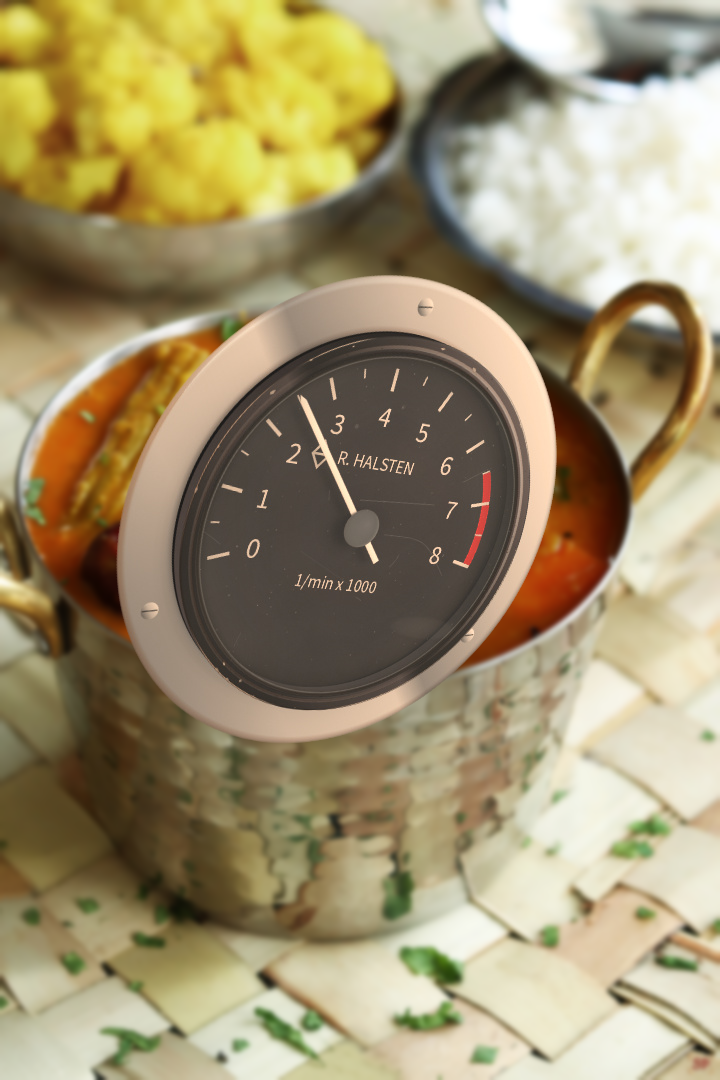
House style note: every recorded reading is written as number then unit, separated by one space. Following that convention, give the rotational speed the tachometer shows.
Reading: 2500 rpm
